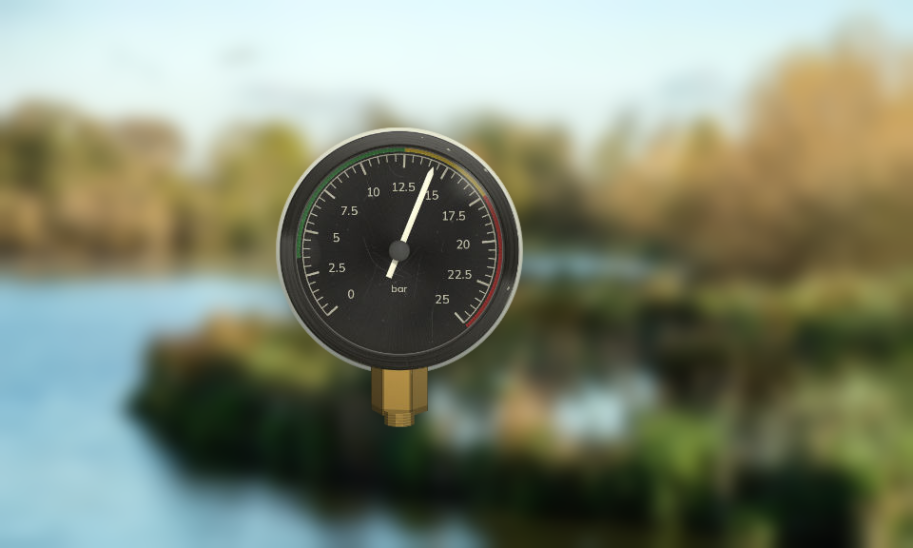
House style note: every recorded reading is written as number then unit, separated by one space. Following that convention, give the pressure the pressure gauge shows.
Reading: 14.25 bar
